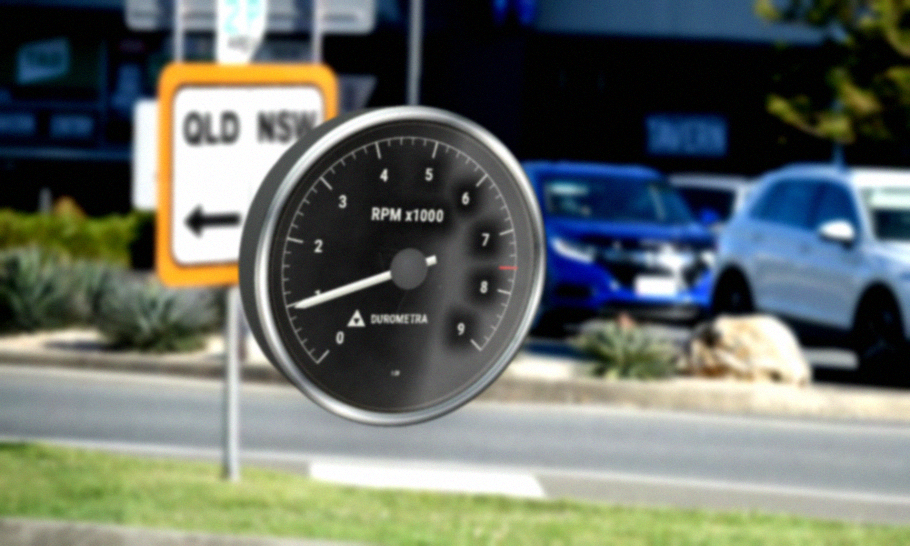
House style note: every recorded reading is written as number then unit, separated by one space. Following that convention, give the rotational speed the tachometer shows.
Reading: 1000 rpm
